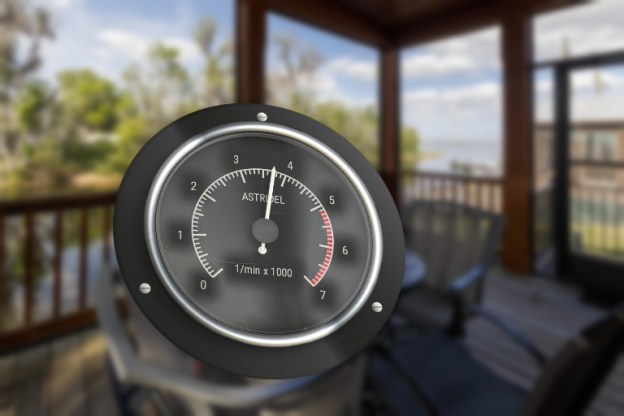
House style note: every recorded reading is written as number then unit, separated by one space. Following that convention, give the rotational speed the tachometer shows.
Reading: 3700 rpm
